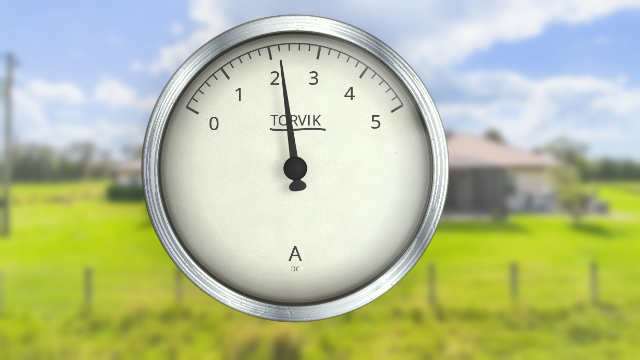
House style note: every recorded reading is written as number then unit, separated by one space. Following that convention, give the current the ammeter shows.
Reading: 2.2 A
